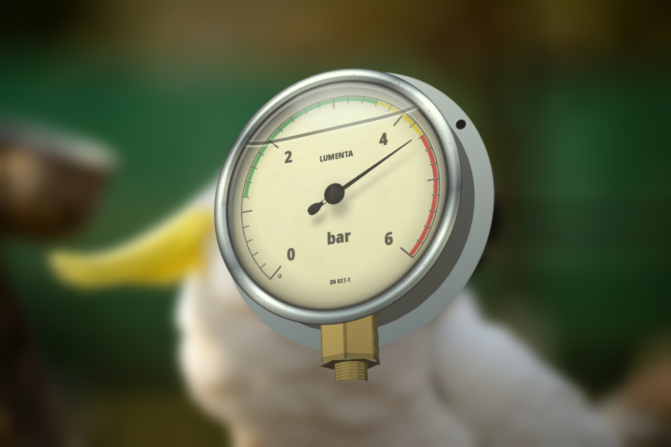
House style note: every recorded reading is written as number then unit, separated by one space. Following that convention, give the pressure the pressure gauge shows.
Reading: 4.4 bar
